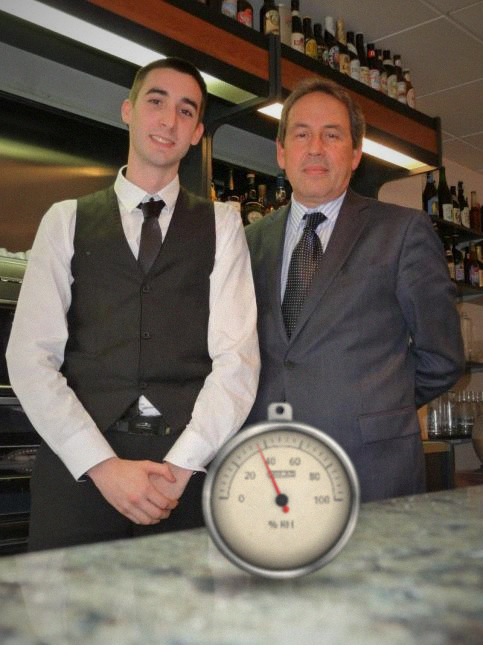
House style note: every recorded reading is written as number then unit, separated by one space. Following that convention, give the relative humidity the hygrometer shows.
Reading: 36 %
